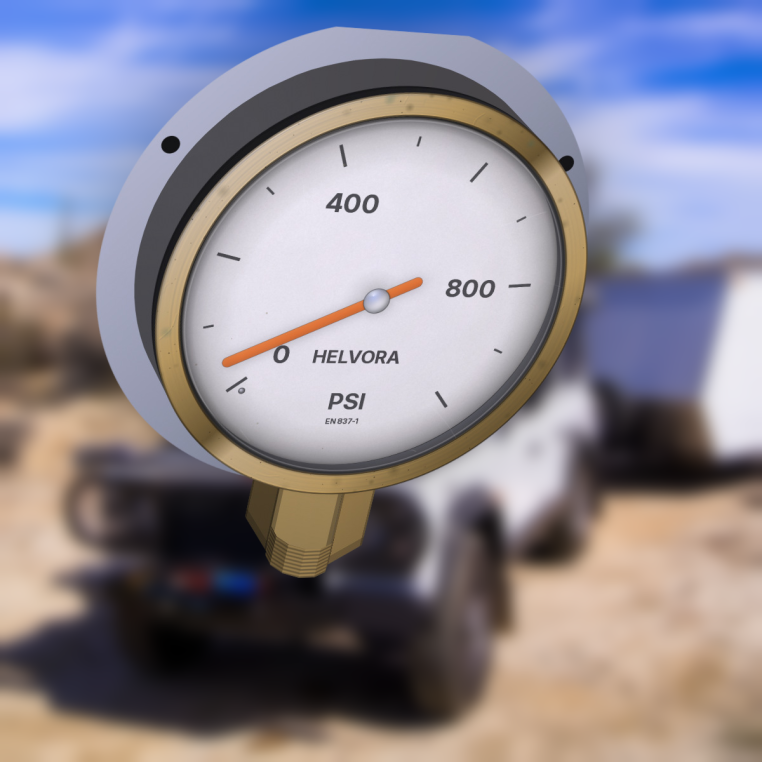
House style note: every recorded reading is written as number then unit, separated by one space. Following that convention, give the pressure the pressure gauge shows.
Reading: 50 psi
